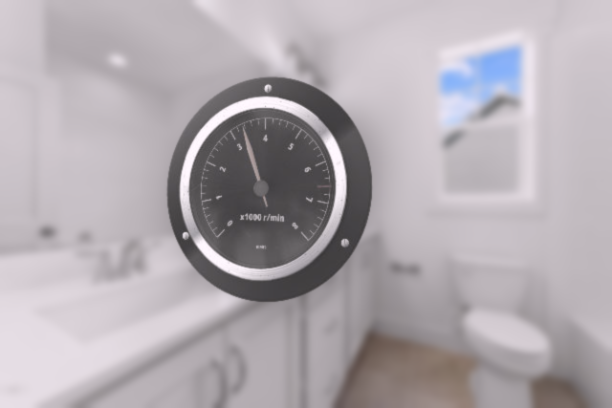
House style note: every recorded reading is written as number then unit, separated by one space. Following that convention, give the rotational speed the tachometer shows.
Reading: 3400 rpm
